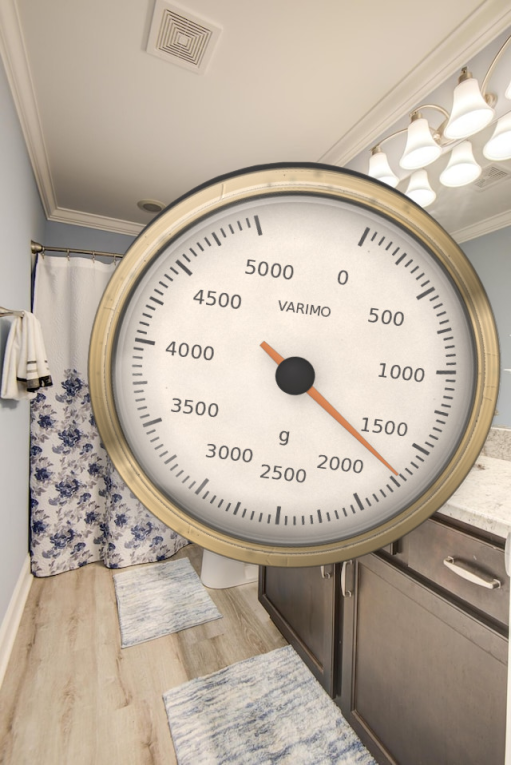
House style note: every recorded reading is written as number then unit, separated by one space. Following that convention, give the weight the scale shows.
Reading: 1700 g
